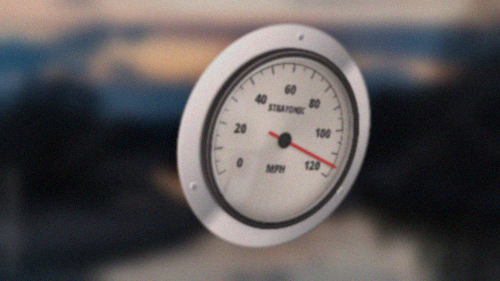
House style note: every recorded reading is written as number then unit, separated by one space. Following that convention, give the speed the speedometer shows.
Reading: 115 mph
